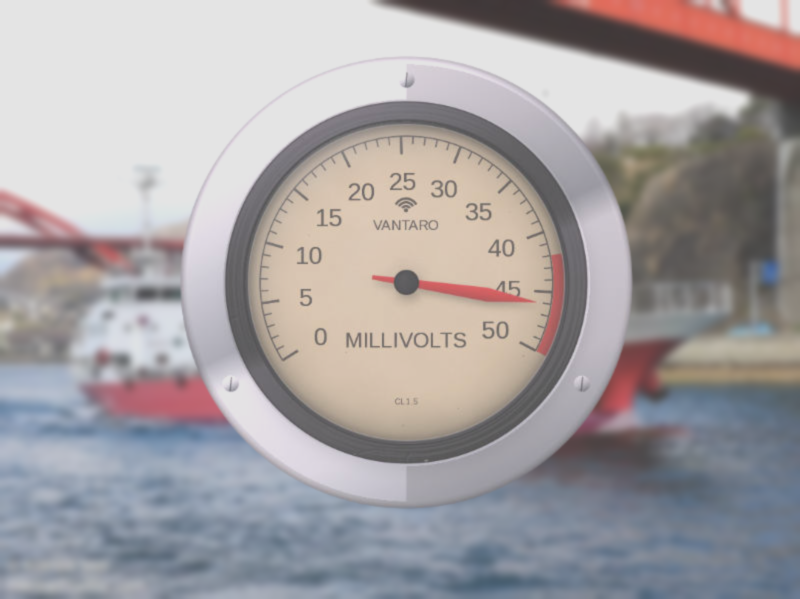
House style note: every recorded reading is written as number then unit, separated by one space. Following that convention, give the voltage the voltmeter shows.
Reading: 46 mV
